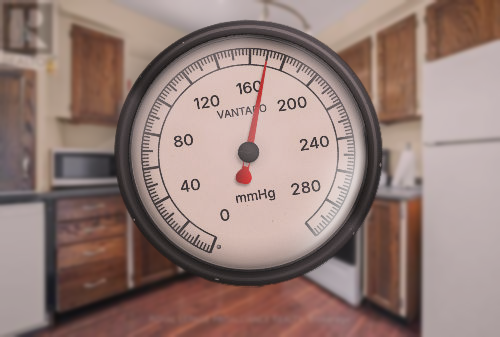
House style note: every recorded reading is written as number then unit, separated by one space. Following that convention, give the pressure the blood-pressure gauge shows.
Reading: 170 mmHg
